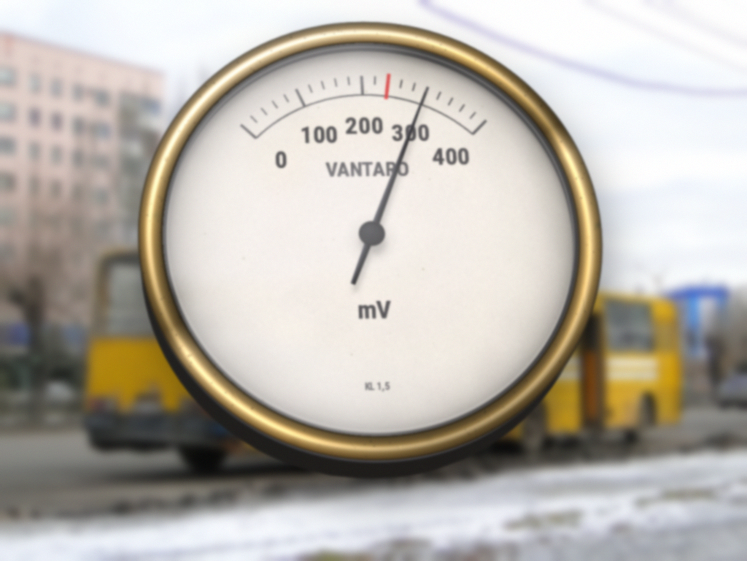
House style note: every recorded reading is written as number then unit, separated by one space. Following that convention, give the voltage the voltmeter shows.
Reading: 300 mV
